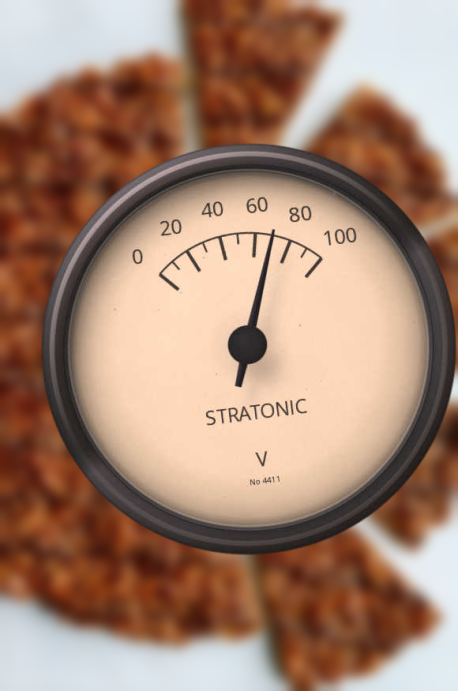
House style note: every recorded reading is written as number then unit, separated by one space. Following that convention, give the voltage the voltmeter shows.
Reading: 70 V
